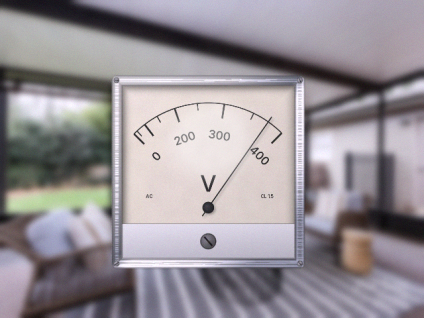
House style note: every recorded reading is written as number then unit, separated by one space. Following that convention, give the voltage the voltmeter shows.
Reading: 375 V
